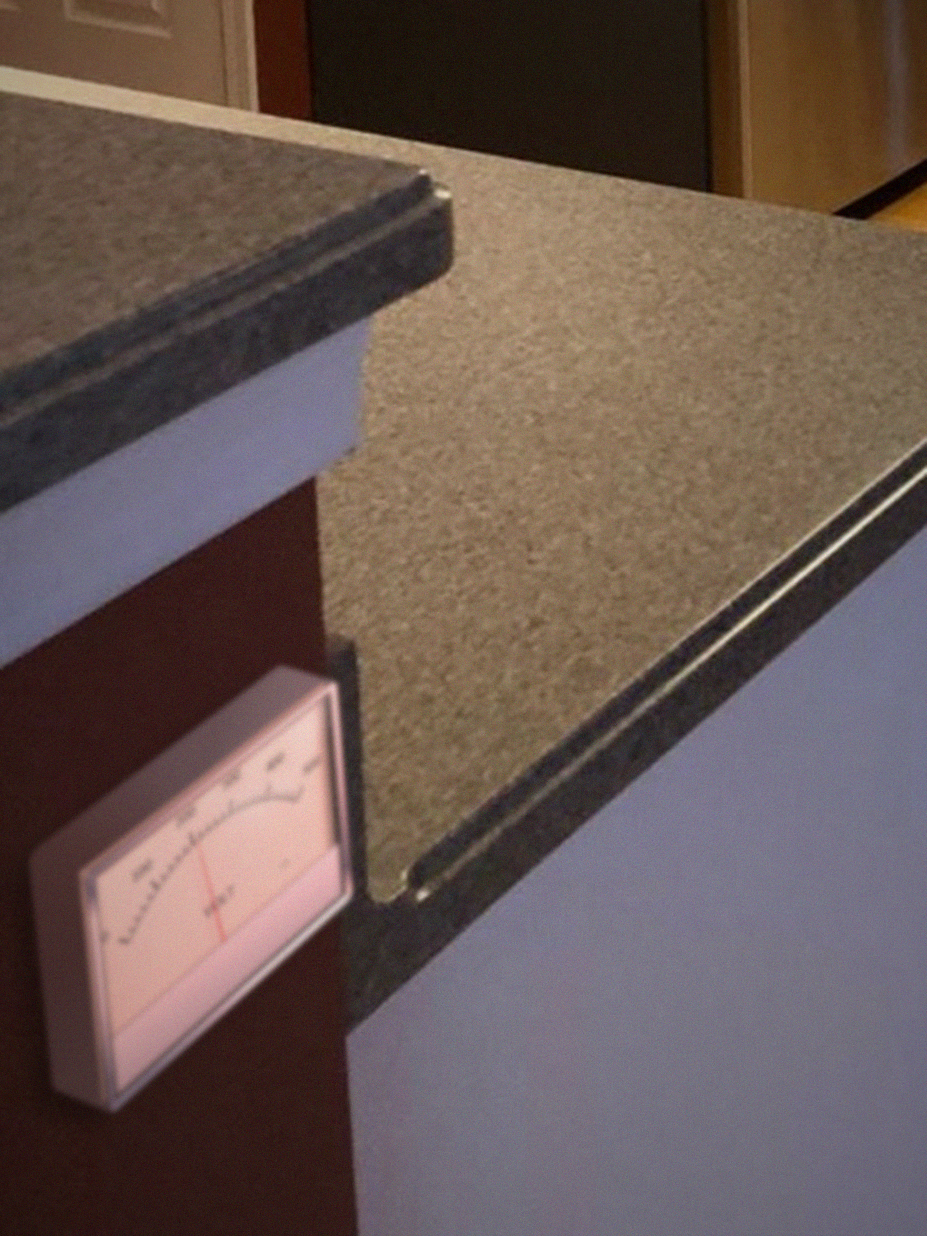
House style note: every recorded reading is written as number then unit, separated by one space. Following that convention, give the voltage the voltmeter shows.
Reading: 200 V
